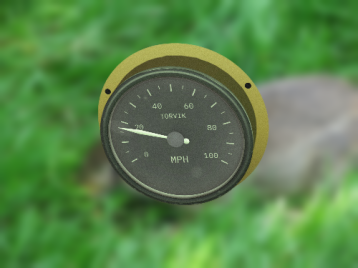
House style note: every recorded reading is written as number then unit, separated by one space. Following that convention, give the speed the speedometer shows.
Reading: 17.5 mph
